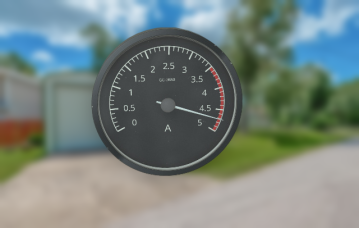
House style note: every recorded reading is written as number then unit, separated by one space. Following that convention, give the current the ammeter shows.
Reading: 4.7 A
